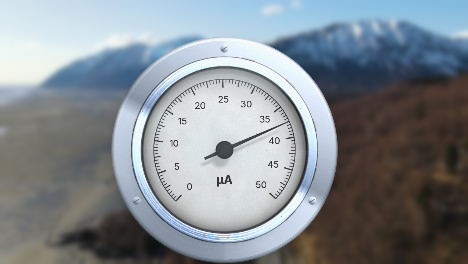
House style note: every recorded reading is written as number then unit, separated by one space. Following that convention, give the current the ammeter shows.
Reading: 37.5 µA
